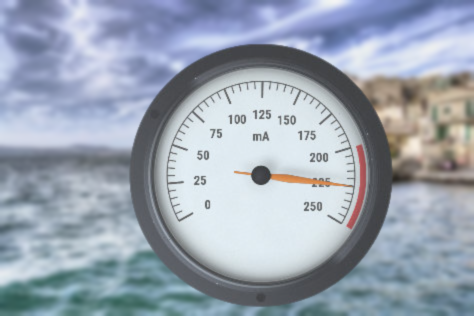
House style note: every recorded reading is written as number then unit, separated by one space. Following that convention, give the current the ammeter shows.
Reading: 225 mA
